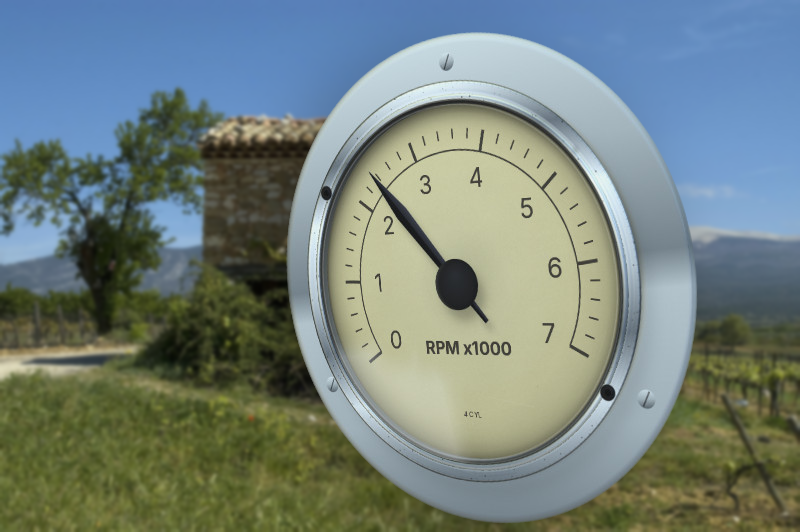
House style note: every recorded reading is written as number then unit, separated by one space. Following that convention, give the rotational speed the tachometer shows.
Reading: 2400 rpm
